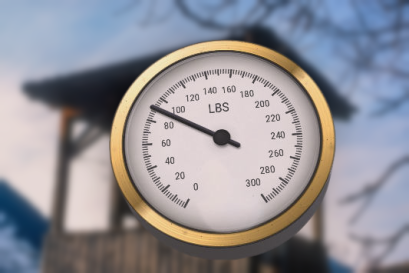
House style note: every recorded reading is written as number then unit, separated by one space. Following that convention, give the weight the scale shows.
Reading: 90 lb
